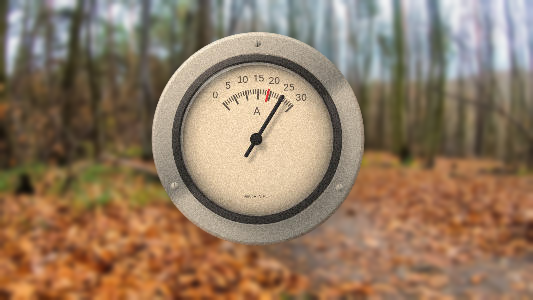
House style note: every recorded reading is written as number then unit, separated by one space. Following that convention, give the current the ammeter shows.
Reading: 25 A
